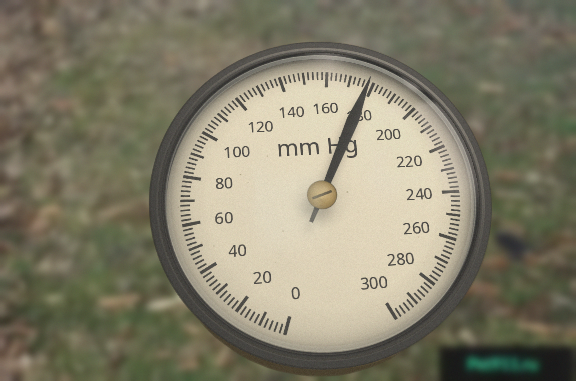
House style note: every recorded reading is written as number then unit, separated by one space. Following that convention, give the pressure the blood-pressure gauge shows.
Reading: 178 mmHg
